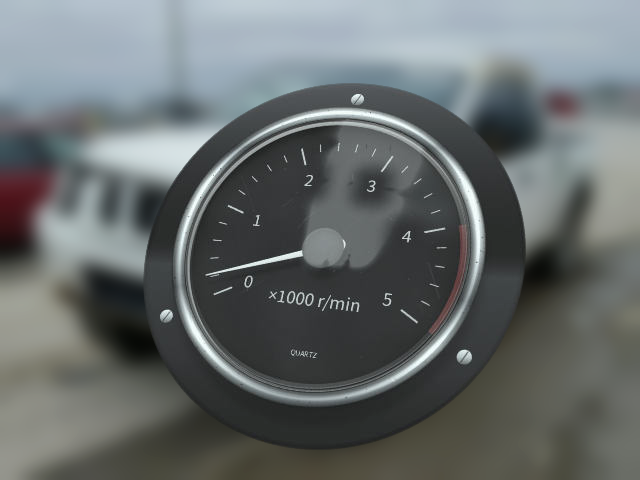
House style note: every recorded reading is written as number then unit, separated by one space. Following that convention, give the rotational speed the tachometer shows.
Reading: 200 rpm
